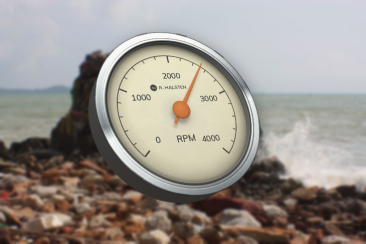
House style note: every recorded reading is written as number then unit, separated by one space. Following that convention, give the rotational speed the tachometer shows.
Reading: 2500 rpm
